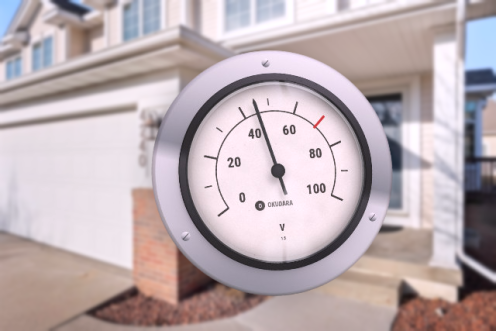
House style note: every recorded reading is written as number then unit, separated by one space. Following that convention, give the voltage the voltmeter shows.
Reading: 45 V
